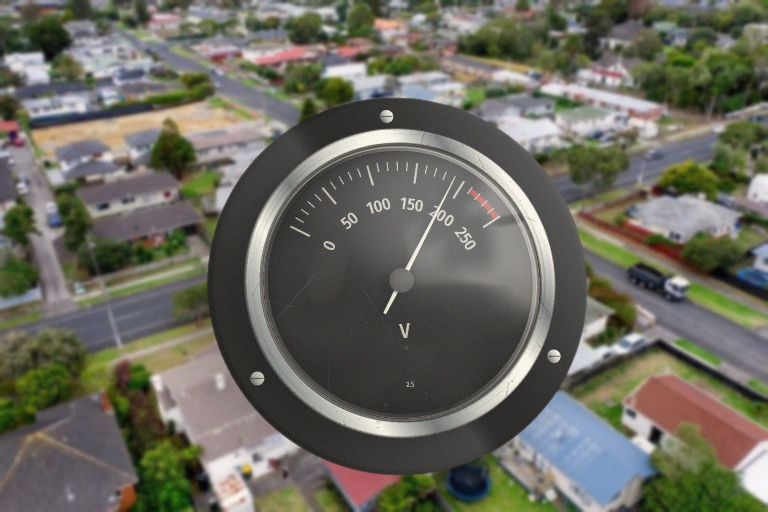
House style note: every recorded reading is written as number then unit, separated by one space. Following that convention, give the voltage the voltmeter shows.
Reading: 190 V
